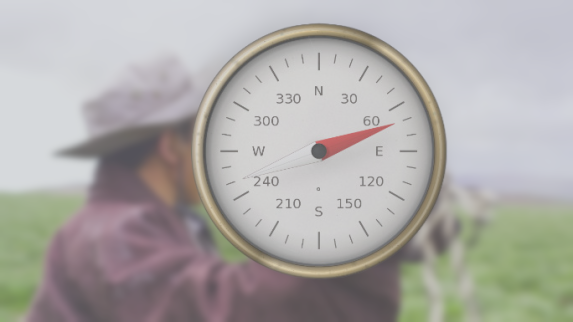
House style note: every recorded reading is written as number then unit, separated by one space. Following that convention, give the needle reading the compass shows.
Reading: 70 °
